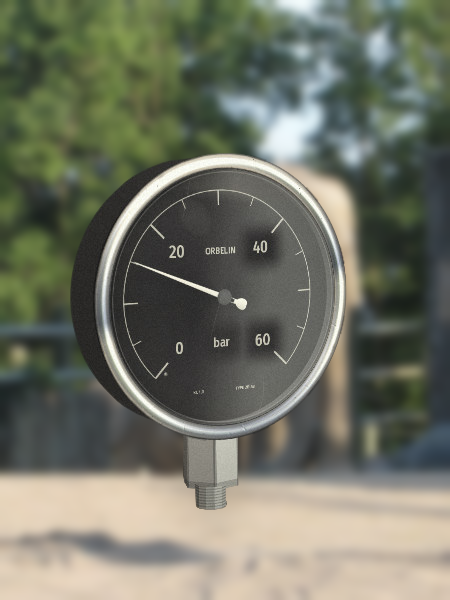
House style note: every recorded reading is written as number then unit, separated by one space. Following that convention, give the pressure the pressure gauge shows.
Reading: 15 bar
